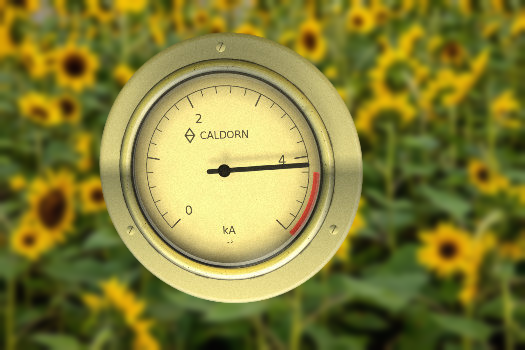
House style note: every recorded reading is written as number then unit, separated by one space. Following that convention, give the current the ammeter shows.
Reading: 4.1 kA
